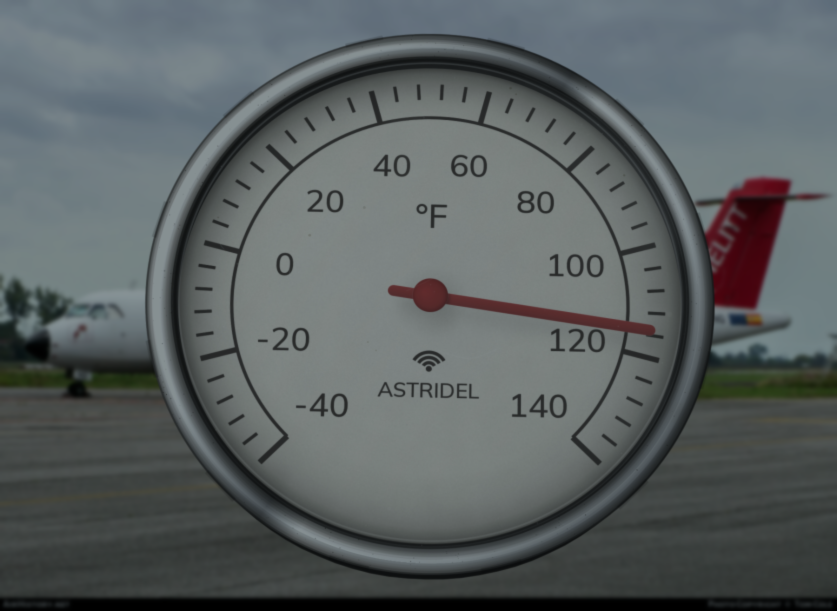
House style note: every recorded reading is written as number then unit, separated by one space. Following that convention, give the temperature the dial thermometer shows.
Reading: 116 °F
